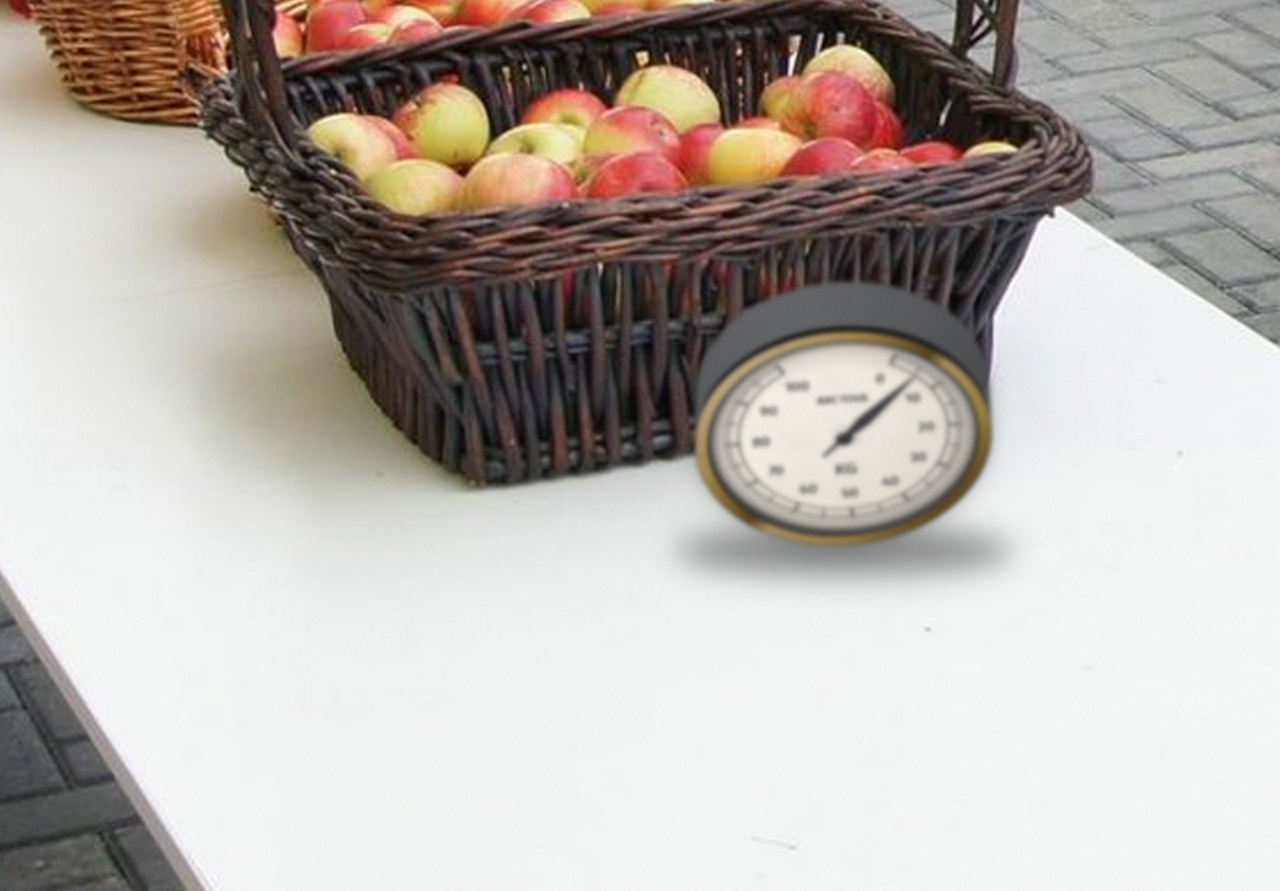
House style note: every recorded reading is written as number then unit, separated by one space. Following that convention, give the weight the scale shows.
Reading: 5 kg
